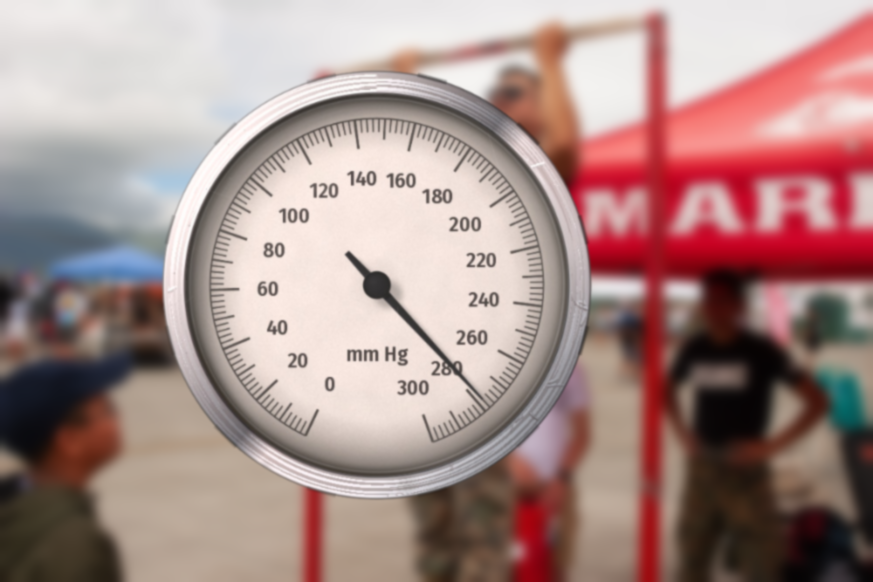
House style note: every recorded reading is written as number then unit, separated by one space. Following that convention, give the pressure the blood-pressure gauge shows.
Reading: 278 mmHg
